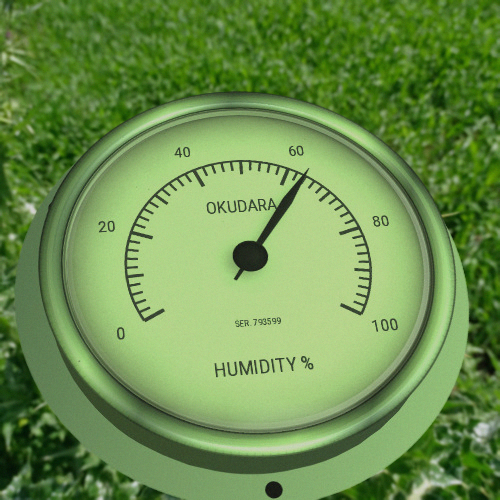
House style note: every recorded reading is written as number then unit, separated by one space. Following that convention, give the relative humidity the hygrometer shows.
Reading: 64 %
